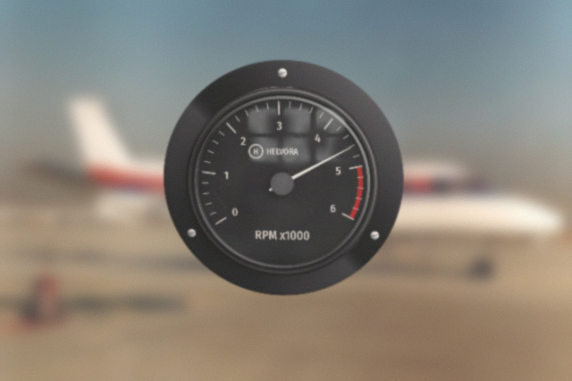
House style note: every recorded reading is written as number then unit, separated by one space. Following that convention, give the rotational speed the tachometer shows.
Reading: 4600 rpm
